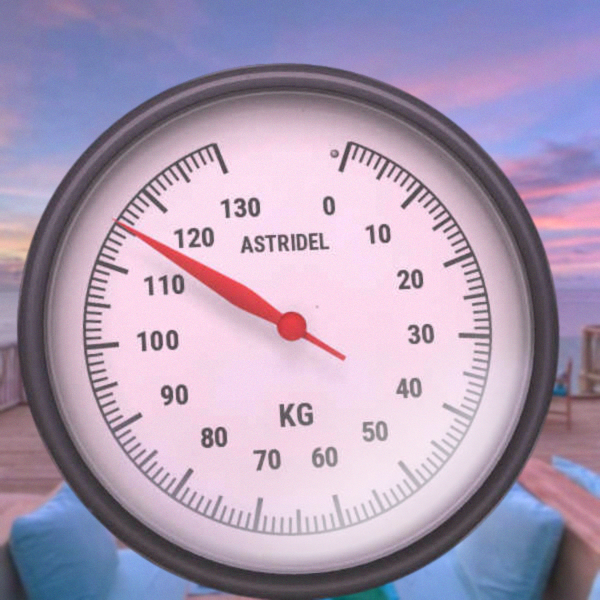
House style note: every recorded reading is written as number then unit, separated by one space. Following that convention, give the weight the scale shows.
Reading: 115 kg
